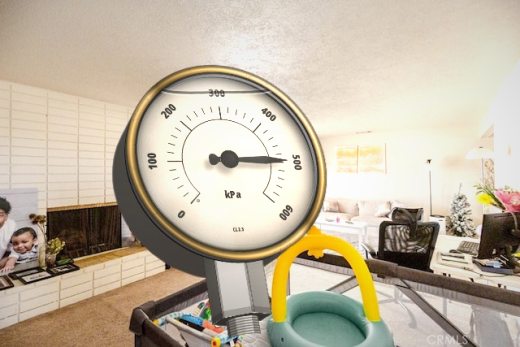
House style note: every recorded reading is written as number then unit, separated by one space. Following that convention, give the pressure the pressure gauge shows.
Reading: 500 kPa
